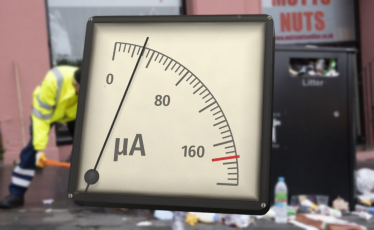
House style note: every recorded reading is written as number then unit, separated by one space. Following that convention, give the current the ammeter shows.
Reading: 30 µA
